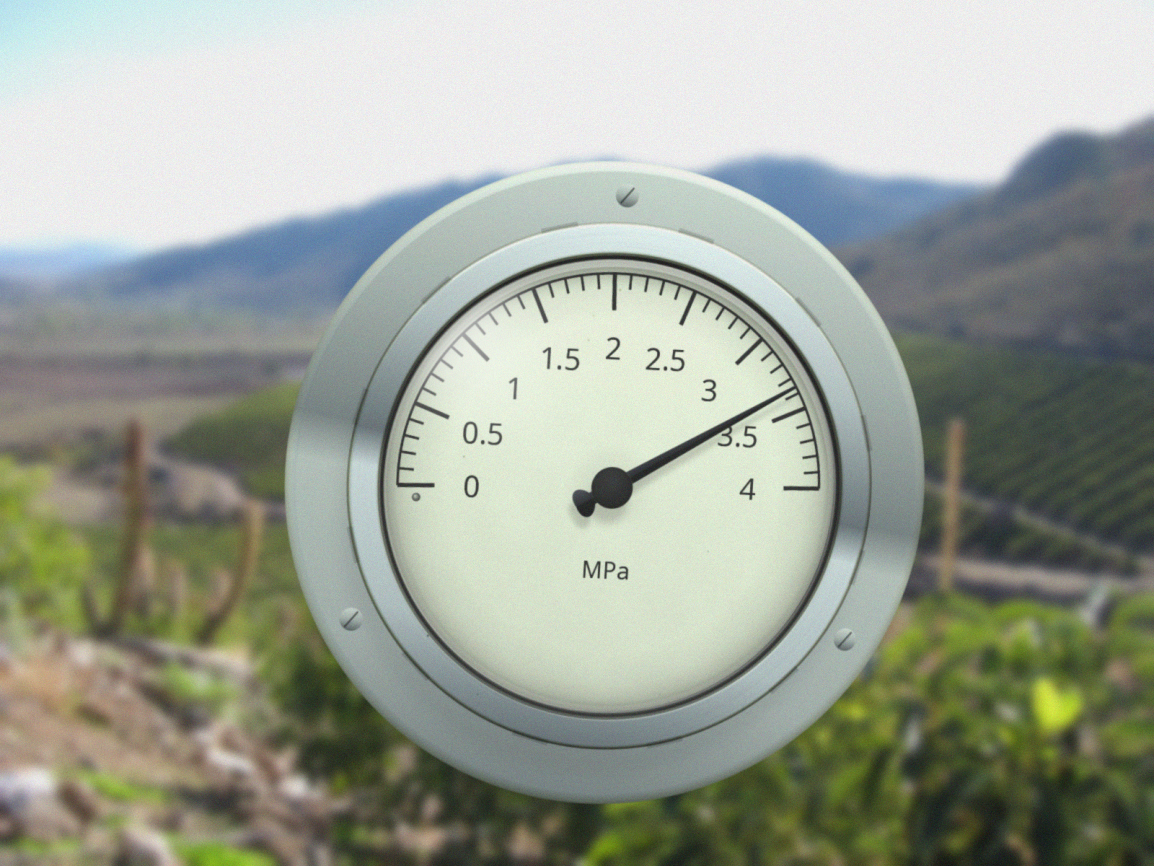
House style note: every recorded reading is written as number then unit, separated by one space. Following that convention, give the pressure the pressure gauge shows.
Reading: 3.35 MPa
